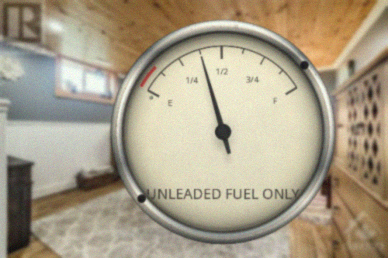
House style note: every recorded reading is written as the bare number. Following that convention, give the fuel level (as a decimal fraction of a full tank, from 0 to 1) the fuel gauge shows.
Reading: 0.375
